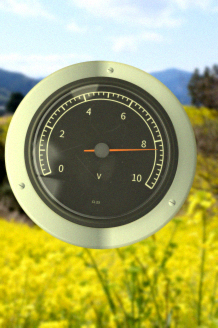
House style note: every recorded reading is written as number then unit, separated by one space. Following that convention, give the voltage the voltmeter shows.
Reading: 8.4 V
